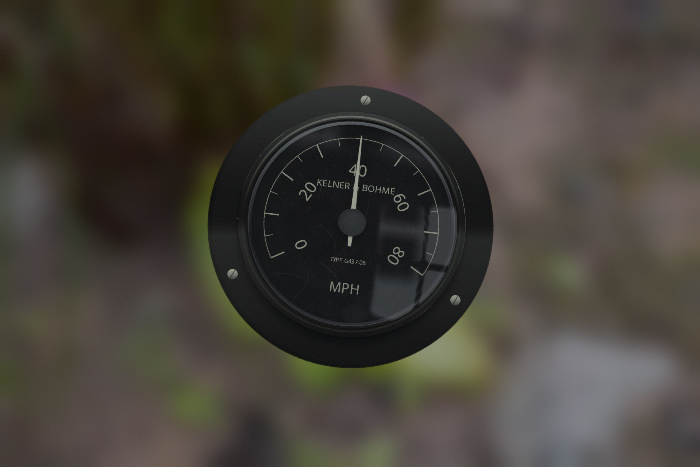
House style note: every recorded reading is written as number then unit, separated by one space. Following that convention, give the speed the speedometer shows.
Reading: 40 mph
